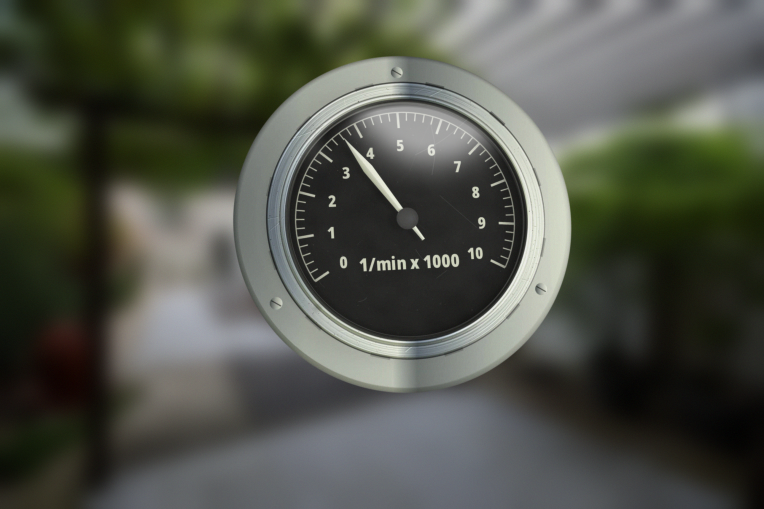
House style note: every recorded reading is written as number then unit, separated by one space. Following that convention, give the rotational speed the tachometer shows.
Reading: 3600 rpm
